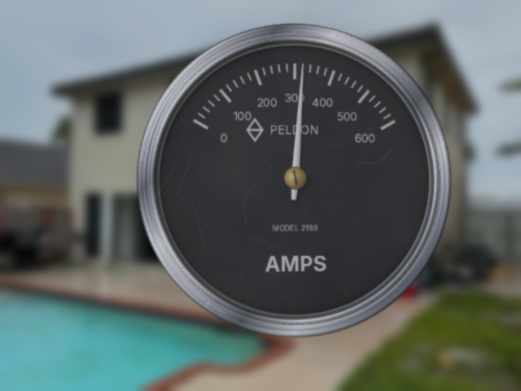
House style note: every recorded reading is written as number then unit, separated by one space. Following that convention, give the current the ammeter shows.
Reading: 320 A
